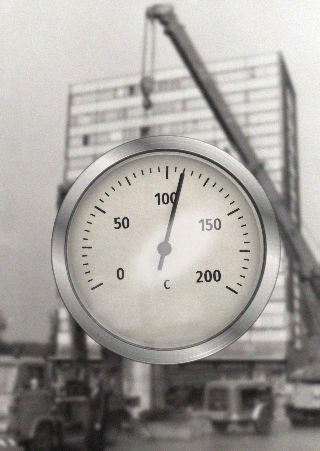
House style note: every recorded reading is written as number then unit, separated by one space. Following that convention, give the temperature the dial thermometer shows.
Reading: 110 °C
